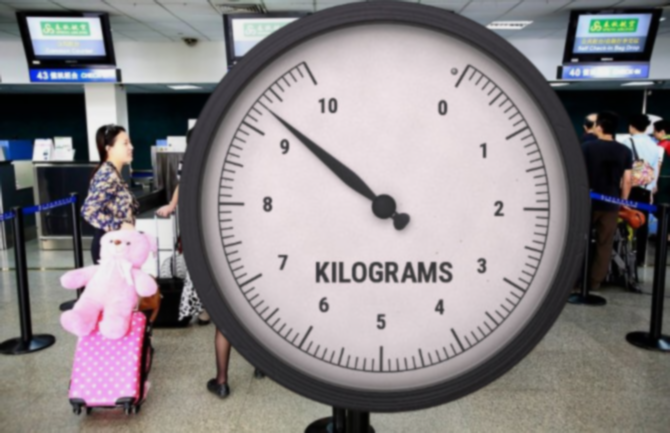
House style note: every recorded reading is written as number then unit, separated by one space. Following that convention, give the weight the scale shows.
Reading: 9.3 kg
